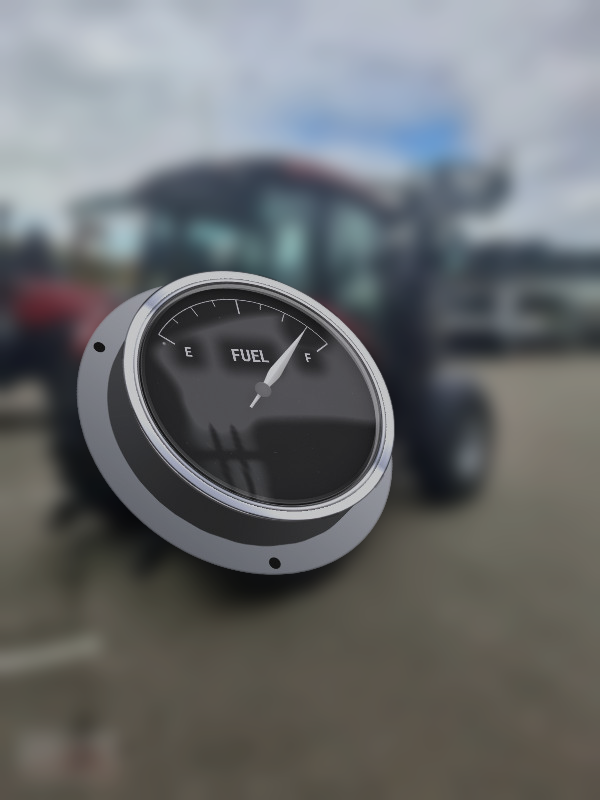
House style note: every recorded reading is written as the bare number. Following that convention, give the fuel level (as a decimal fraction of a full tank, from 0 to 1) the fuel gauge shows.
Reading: 0.875
